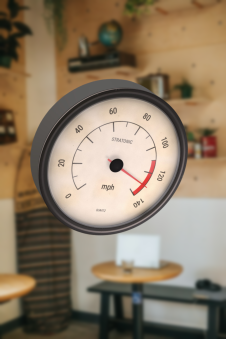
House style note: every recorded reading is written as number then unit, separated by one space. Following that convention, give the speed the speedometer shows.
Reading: 130 mph
